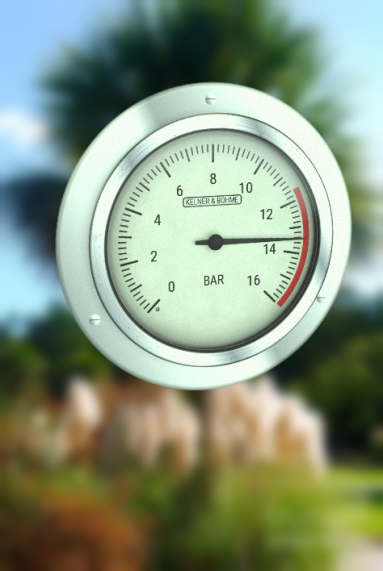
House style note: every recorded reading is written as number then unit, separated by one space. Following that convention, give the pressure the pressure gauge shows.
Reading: 13.4 bar
